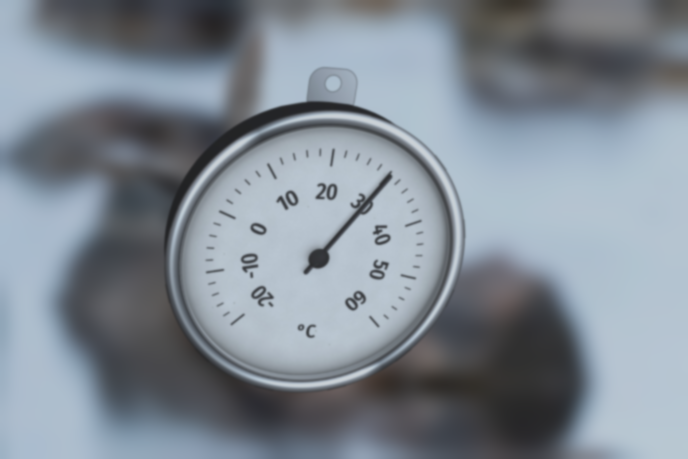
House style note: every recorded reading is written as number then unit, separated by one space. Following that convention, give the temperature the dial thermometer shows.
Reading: 30 °C
